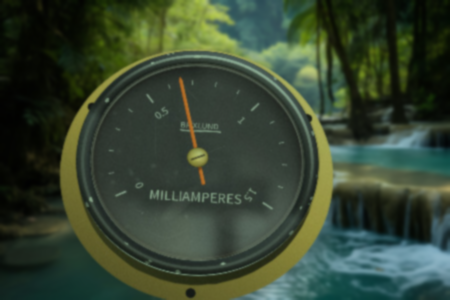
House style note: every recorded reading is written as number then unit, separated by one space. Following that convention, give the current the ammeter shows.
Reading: 0.65 mA
